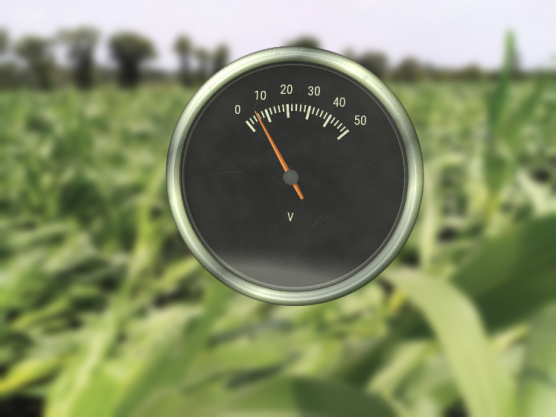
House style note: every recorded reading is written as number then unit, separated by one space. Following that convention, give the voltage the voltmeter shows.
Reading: 6 V
